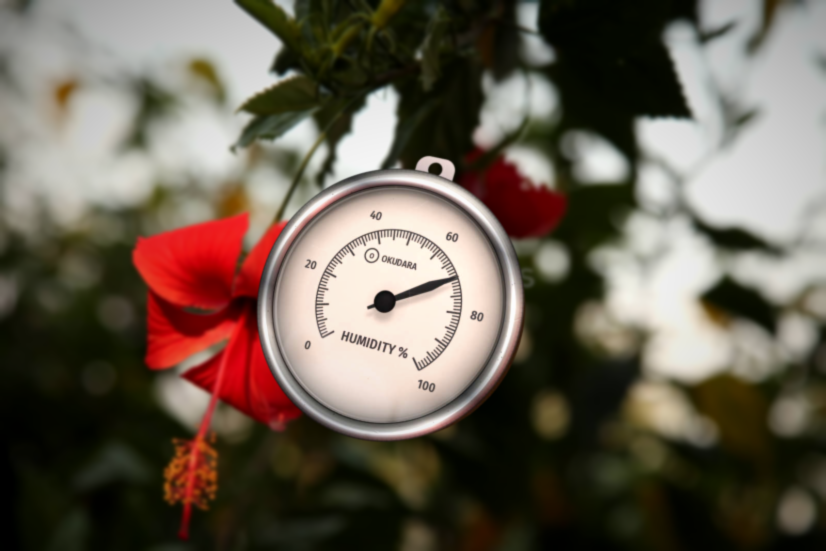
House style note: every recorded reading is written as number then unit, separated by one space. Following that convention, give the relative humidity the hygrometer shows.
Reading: 70 %
